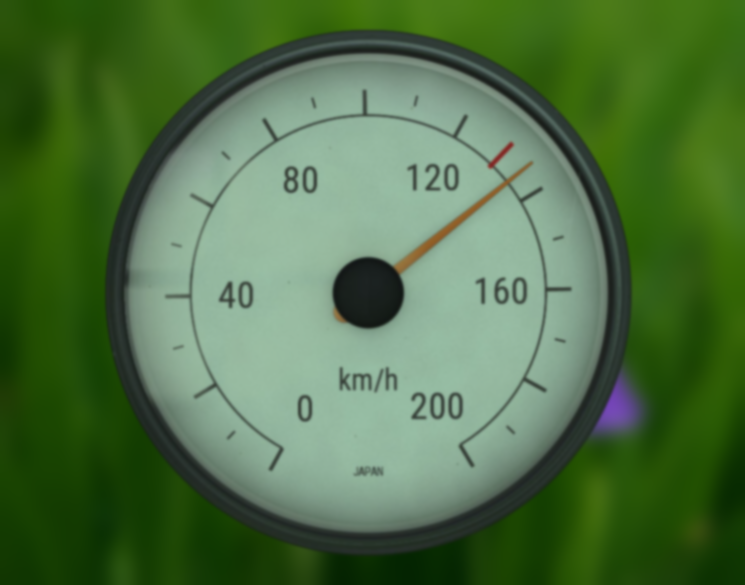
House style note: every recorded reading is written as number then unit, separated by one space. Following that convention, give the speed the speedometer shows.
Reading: 135 km/h
